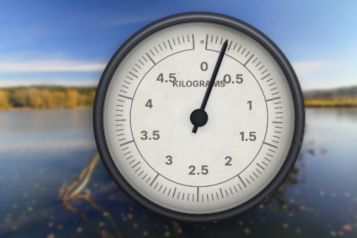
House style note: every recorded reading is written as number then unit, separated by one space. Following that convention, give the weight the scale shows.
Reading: 0.2 kg
